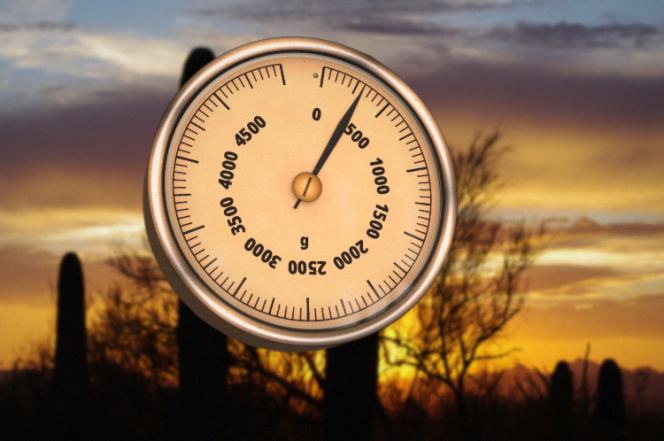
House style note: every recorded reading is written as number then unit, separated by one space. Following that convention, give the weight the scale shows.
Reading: 300 g
